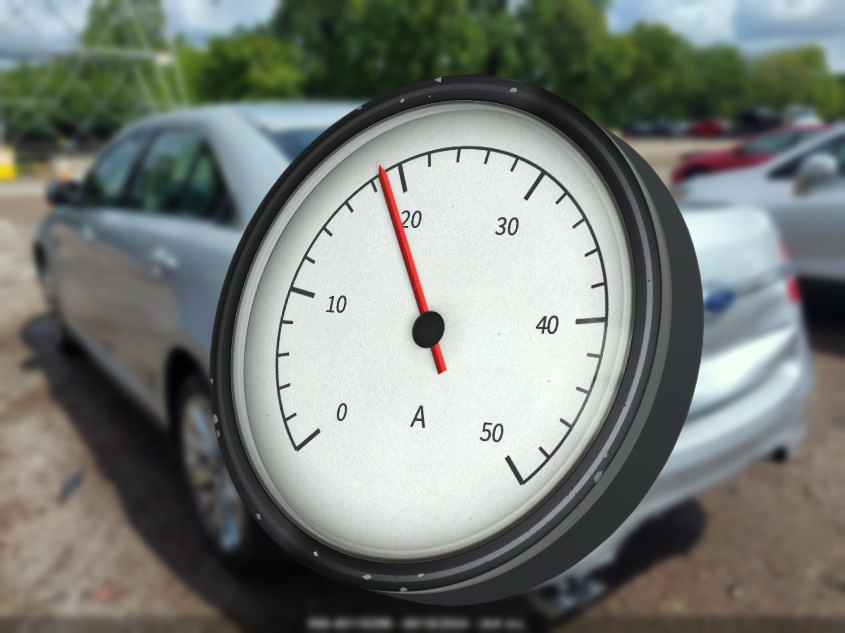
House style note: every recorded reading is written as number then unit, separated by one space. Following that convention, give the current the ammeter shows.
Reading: 19 A
